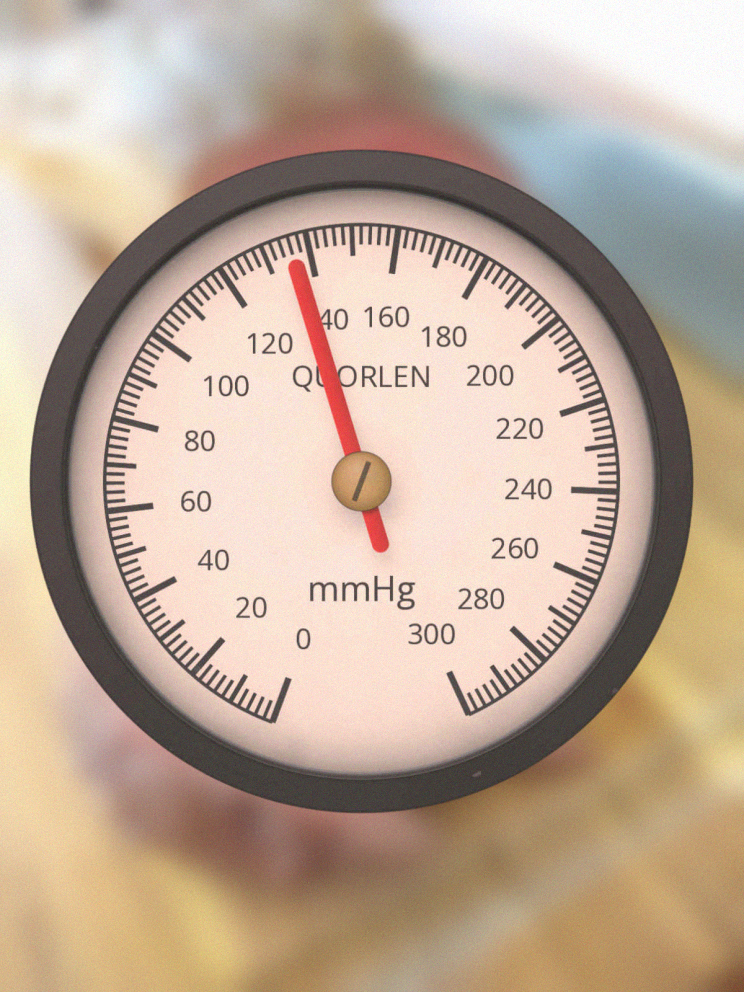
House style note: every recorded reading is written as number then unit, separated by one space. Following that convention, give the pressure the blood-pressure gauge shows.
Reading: 136 mmHg
